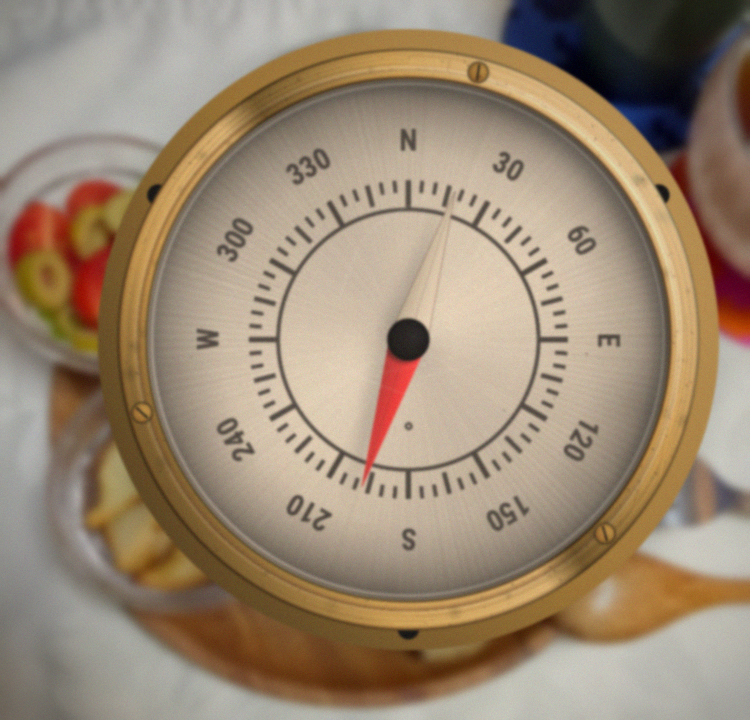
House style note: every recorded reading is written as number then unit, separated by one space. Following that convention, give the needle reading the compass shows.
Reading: 197.5 °
